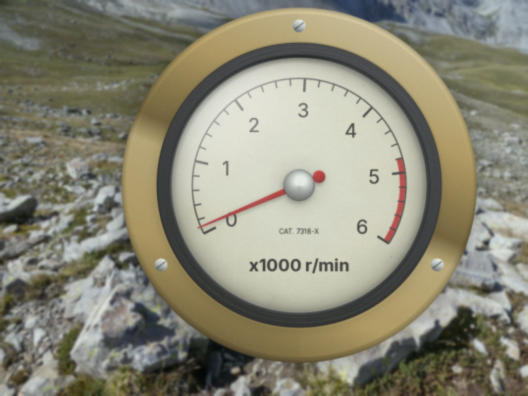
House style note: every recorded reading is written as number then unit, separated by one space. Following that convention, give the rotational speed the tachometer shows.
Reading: 100 rpm
